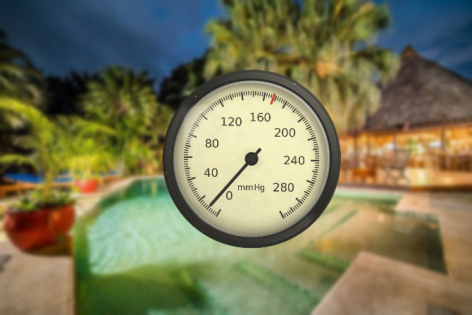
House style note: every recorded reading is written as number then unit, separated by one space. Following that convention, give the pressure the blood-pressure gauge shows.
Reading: 10 mmHg
